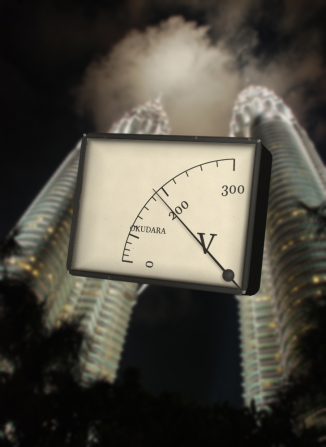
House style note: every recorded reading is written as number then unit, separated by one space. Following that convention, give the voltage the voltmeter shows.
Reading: 190 V
